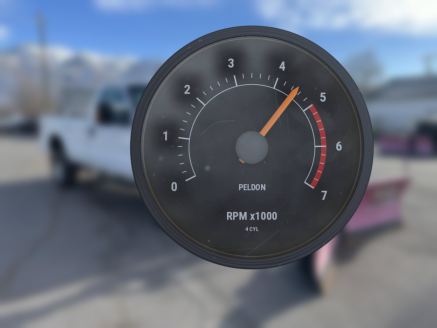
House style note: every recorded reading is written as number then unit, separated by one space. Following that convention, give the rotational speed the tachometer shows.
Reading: 4500 rpm
